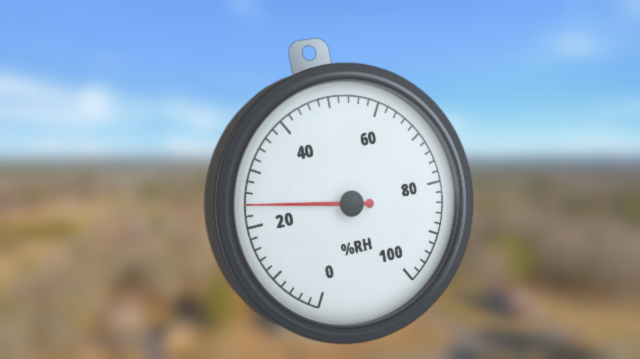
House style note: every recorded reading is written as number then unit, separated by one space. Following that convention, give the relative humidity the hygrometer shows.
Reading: 24 %
